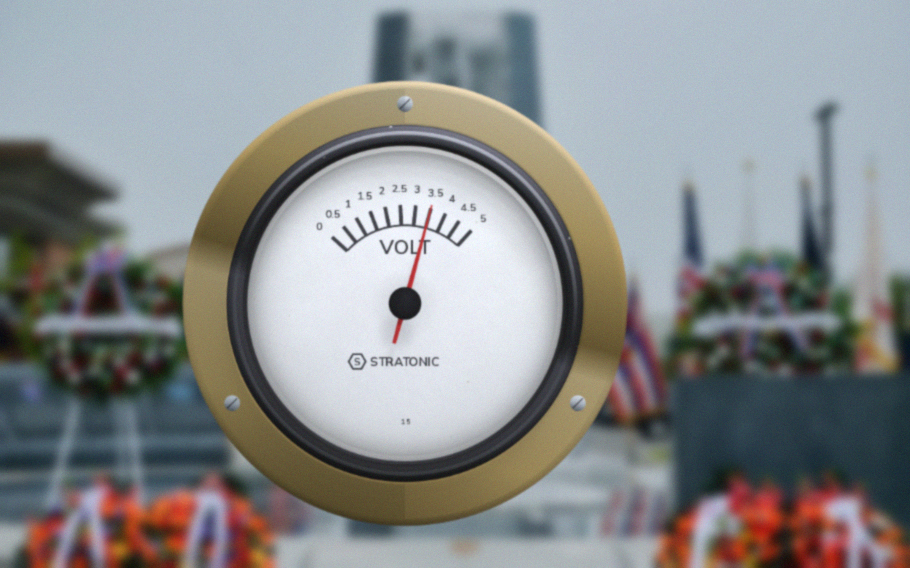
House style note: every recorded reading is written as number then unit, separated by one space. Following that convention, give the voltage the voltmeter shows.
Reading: 3.5 V
